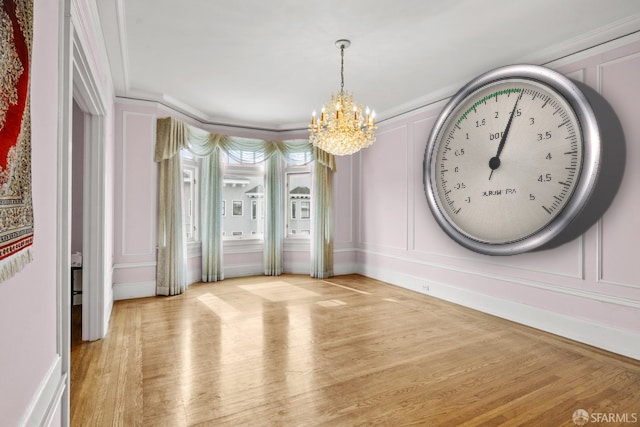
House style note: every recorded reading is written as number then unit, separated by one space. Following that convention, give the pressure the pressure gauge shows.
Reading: 2.5 bar
